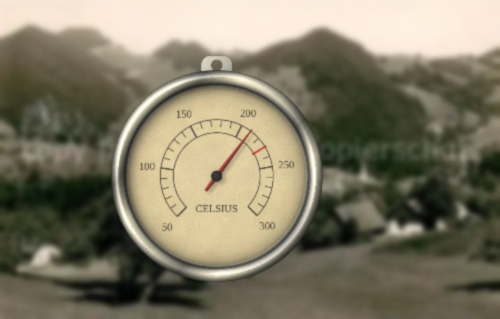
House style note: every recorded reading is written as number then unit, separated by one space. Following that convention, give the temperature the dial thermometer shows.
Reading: 210 °C
